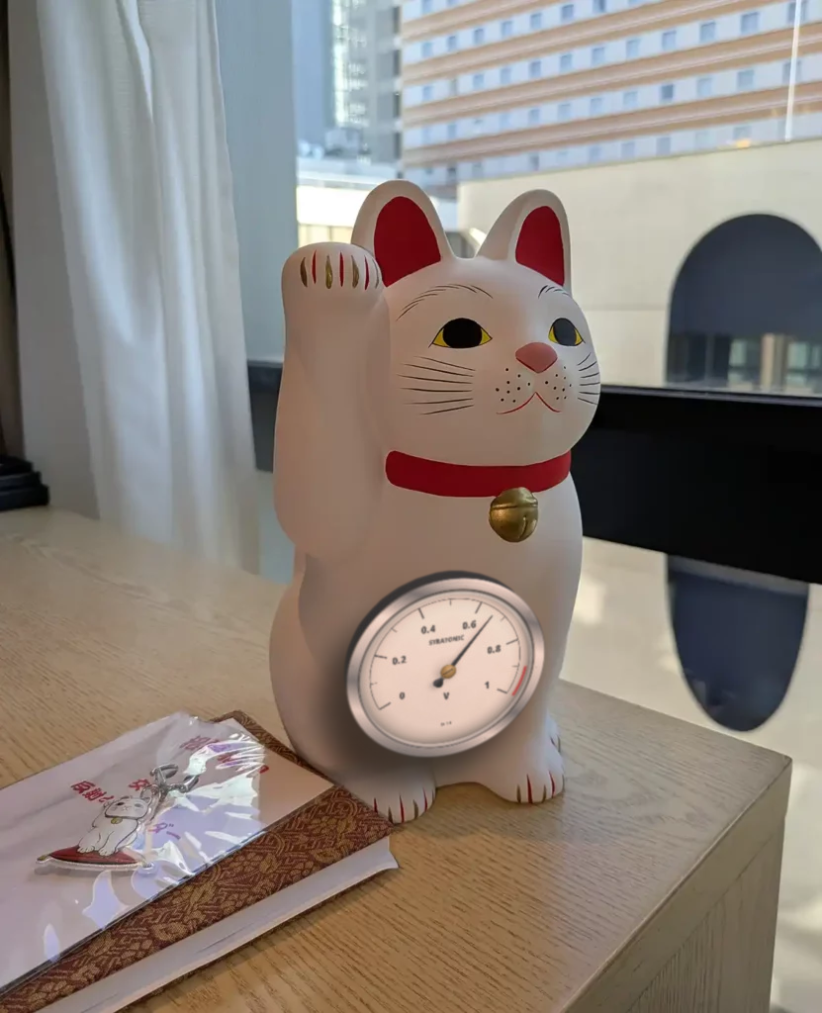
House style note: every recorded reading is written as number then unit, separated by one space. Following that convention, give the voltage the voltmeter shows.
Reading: 0.65 V
